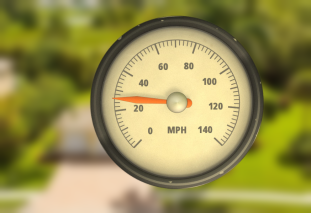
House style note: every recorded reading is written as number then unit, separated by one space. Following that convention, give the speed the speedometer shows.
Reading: 26 mph
